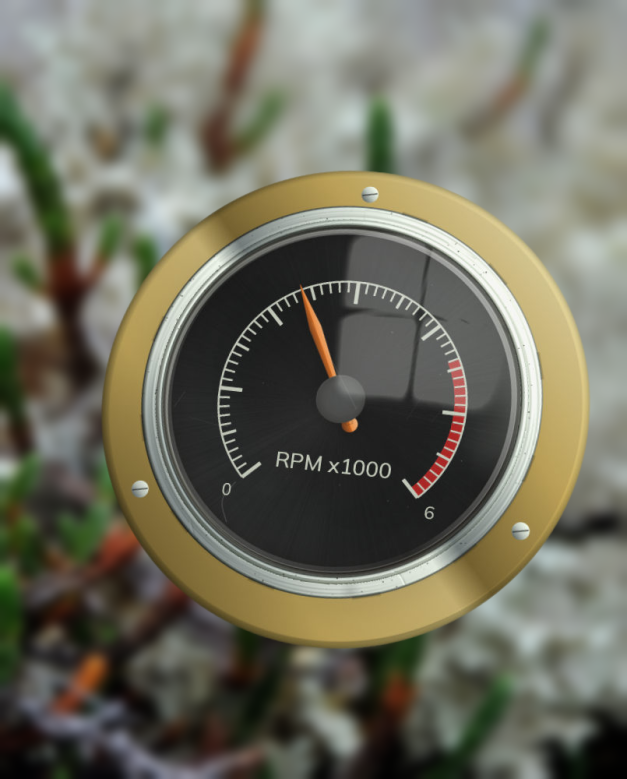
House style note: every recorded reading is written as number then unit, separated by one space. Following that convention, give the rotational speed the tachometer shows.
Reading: 2400 rpm
